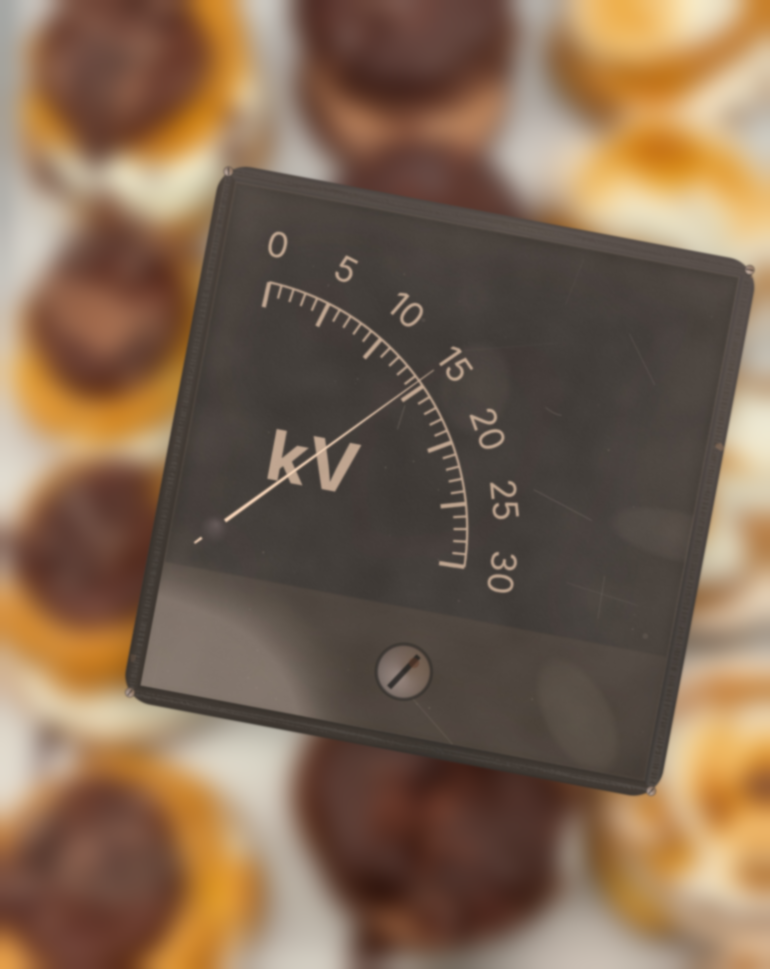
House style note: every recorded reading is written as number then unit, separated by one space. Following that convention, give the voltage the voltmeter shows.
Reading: 14.5 kV
